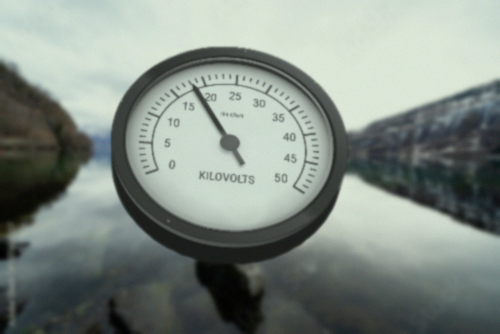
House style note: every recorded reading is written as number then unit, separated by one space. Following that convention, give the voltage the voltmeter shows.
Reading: 18 kV
